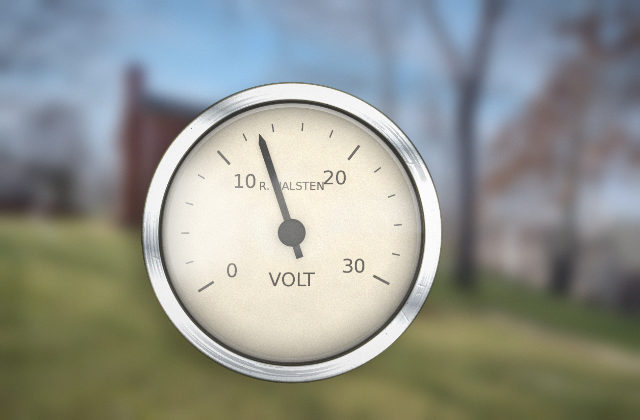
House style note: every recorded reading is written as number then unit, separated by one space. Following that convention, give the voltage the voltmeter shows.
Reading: 13 V
